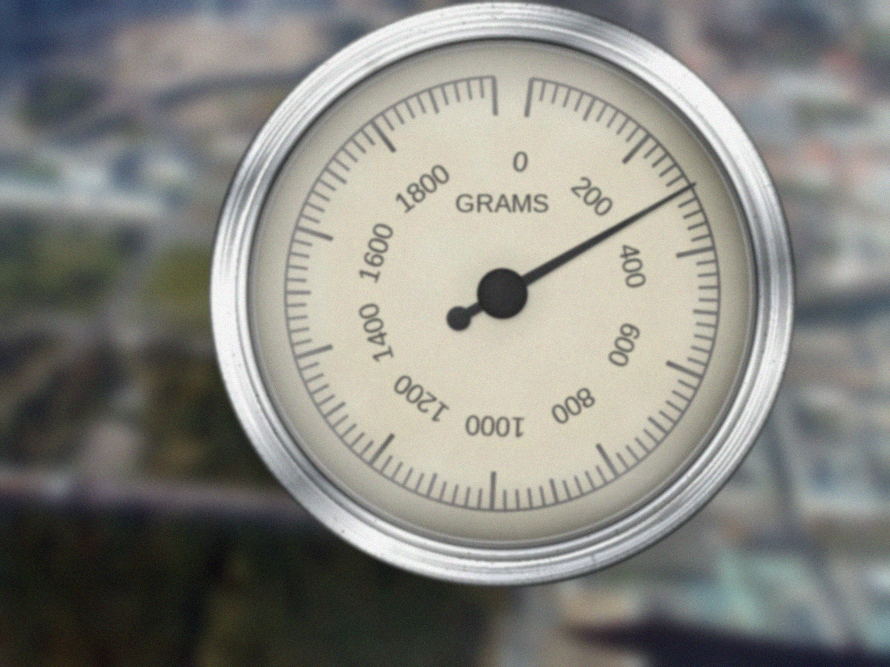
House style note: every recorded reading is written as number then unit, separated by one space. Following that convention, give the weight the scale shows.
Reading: 300 g
